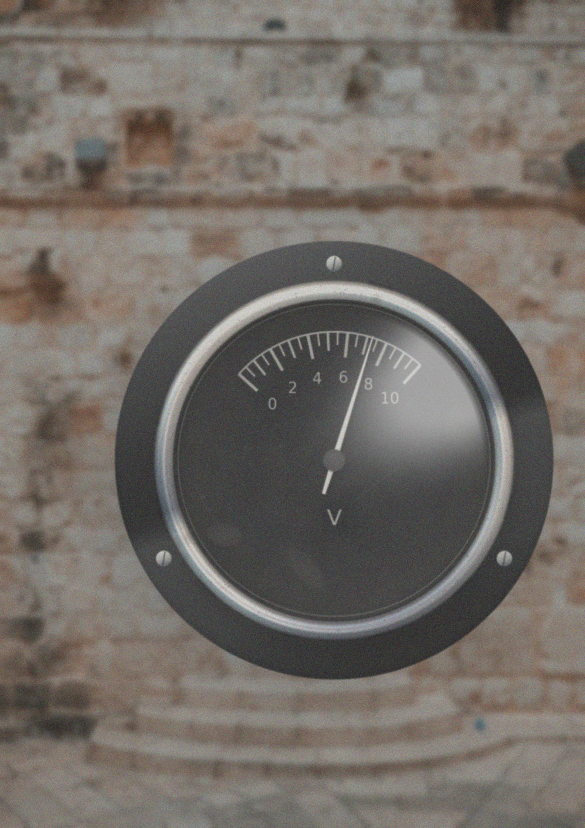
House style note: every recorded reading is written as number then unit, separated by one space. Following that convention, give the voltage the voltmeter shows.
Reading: 7.25 V
